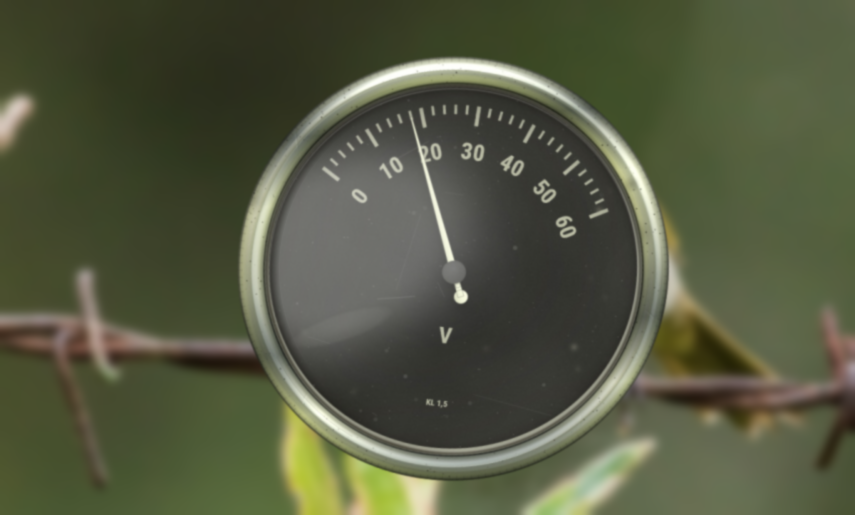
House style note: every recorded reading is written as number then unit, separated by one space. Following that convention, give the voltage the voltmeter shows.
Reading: 18 V
